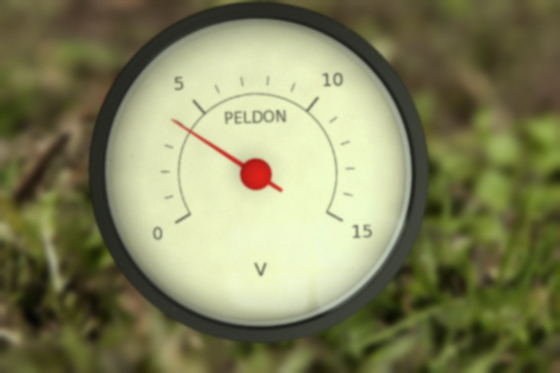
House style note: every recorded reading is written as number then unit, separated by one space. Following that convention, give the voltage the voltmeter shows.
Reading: 4 V
